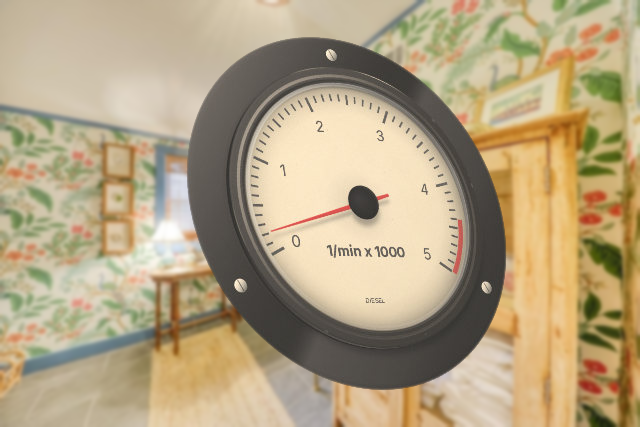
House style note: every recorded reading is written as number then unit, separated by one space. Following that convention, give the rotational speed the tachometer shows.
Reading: 200 rpm
